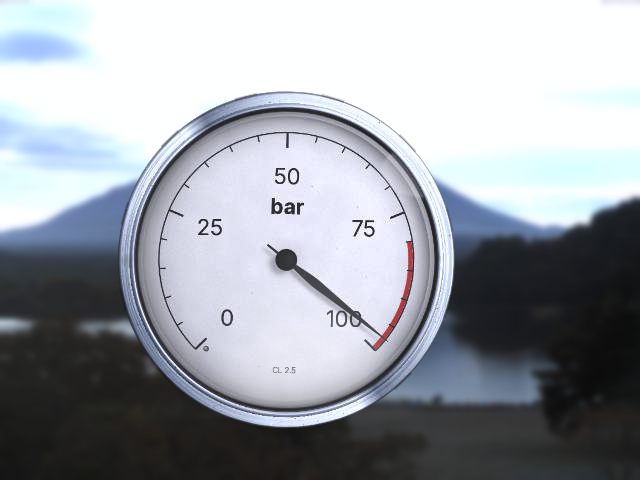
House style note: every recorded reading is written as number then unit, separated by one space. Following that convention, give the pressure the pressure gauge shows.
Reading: 97.5 bar
